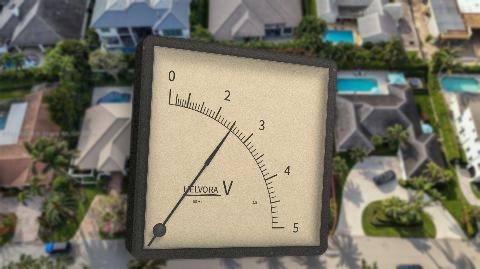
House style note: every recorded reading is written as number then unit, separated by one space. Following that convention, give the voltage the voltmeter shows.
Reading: 2.5 V
